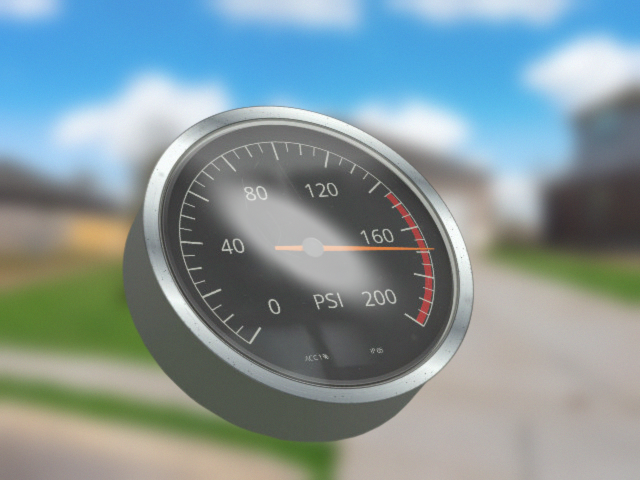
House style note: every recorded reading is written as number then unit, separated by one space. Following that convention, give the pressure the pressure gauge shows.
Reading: 170 psi
